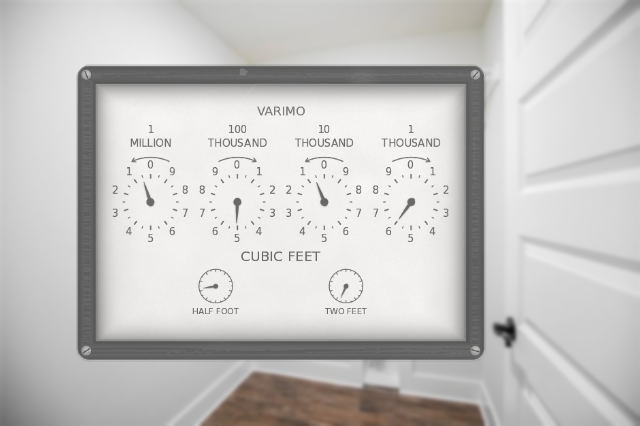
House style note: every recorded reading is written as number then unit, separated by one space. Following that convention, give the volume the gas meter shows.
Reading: 50600 ft³
